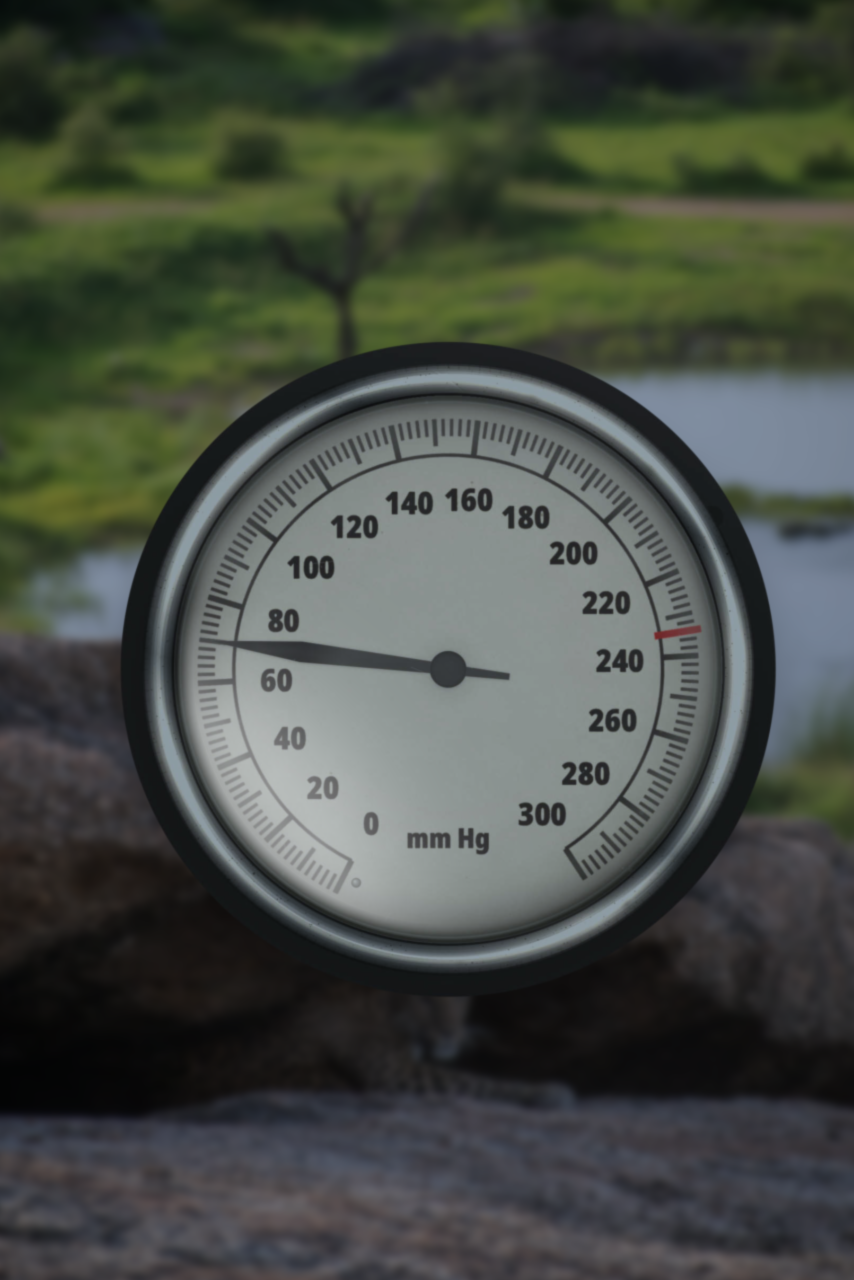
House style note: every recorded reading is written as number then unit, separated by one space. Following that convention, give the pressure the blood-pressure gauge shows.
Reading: 70 mmHg
